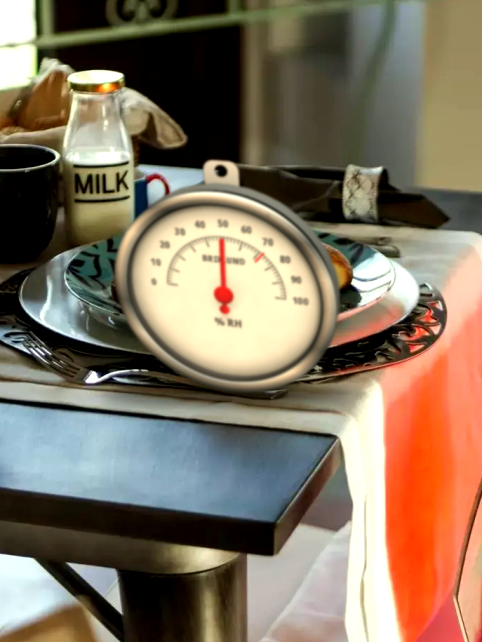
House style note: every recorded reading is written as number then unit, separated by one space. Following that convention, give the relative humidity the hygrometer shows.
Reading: 50 %
